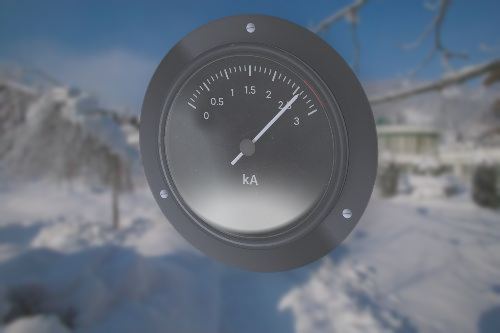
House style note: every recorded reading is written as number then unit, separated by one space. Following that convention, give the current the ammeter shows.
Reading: 2.6 kA
